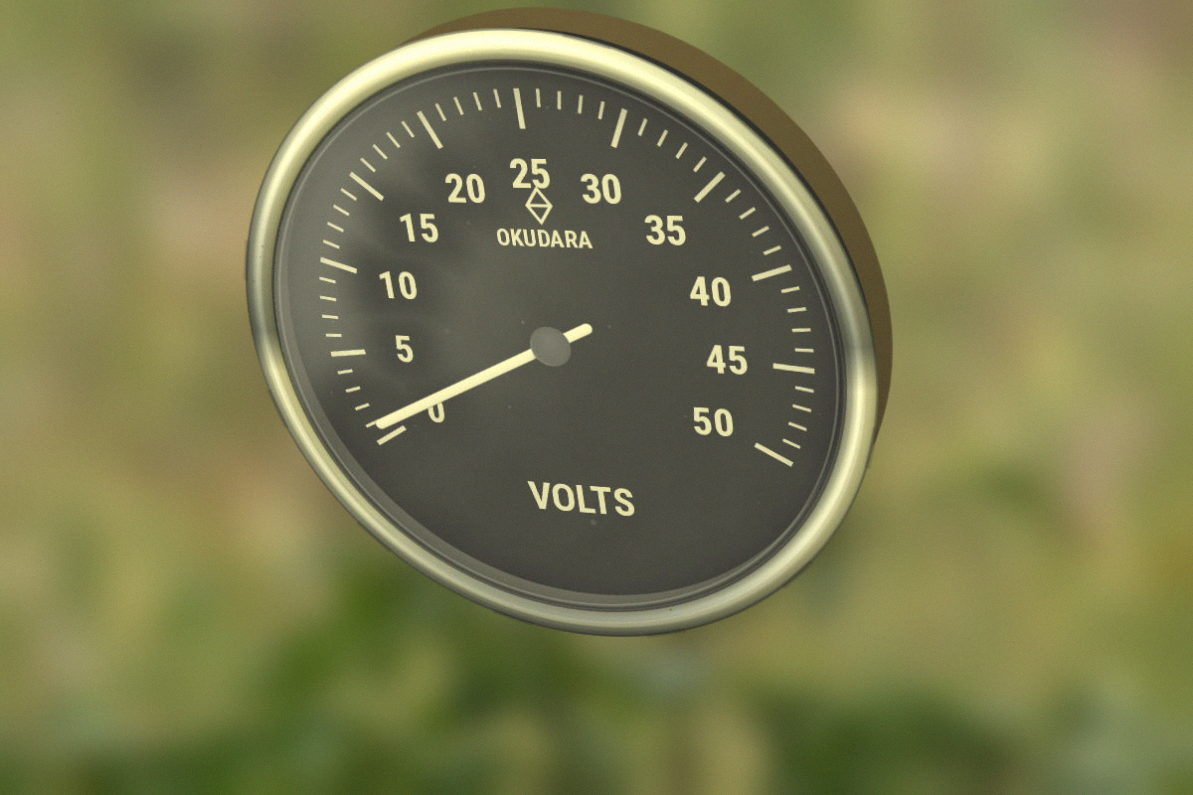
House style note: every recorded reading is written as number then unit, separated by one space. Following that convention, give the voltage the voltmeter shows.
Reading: 1 V
